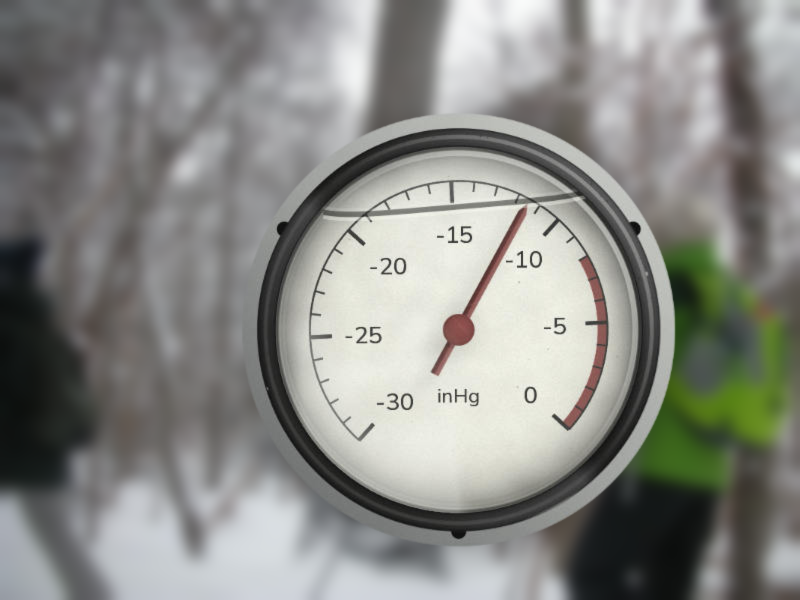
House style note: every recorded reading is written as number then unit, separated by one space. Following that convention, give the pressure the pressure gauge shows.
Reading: -11.5 inHg
